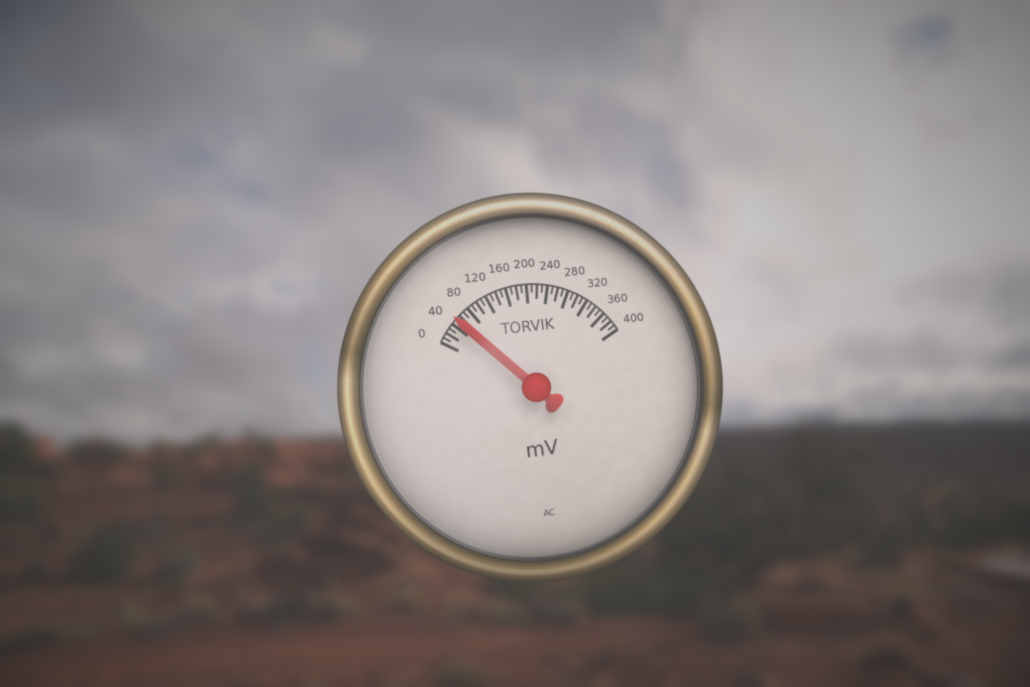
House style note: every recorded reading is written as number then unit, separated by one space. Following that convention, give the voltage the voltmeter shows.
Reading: 50 mV
